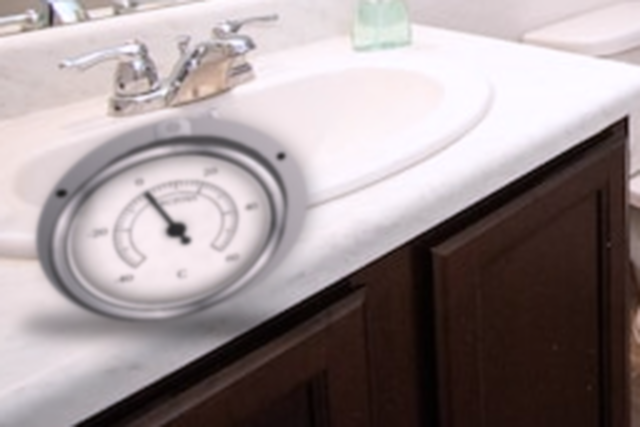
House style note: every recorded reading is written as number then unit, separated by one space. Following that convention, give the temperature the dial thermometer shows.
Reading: 0 °C
